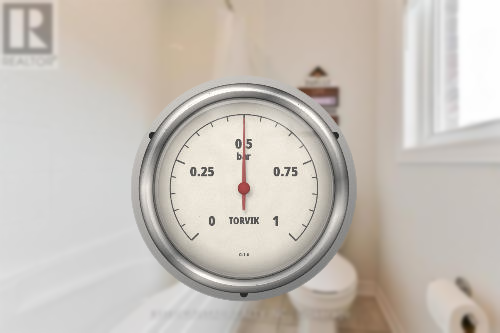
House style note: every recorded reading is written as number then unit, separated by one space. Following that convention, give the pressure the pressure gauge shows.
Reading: 0.5 bar
